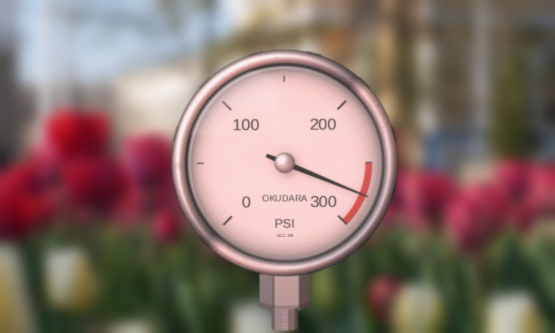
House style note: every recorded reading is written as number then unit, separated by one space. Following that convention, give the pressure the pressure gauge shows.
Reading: 275 psi
